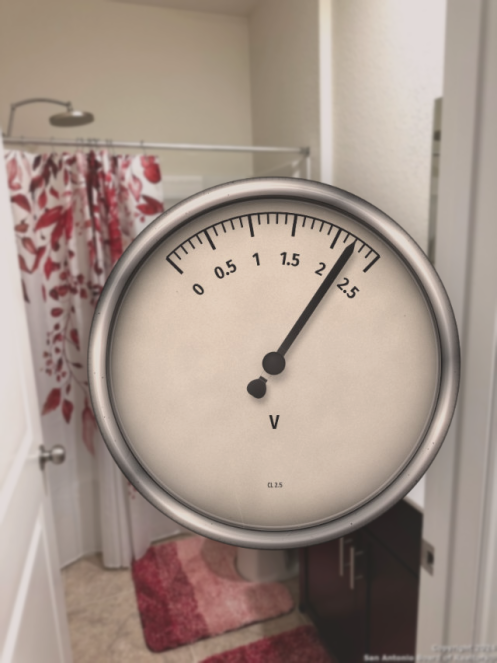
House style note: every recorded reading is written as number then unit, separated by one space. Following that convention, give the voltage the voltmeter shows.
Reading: 2.2 V
